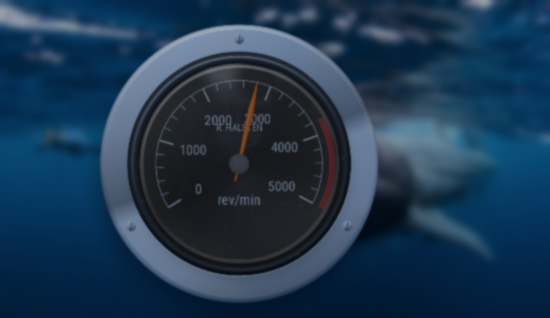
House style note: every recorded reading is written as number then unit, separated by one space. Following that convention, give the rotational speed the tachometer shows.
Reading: 2800 rpm
